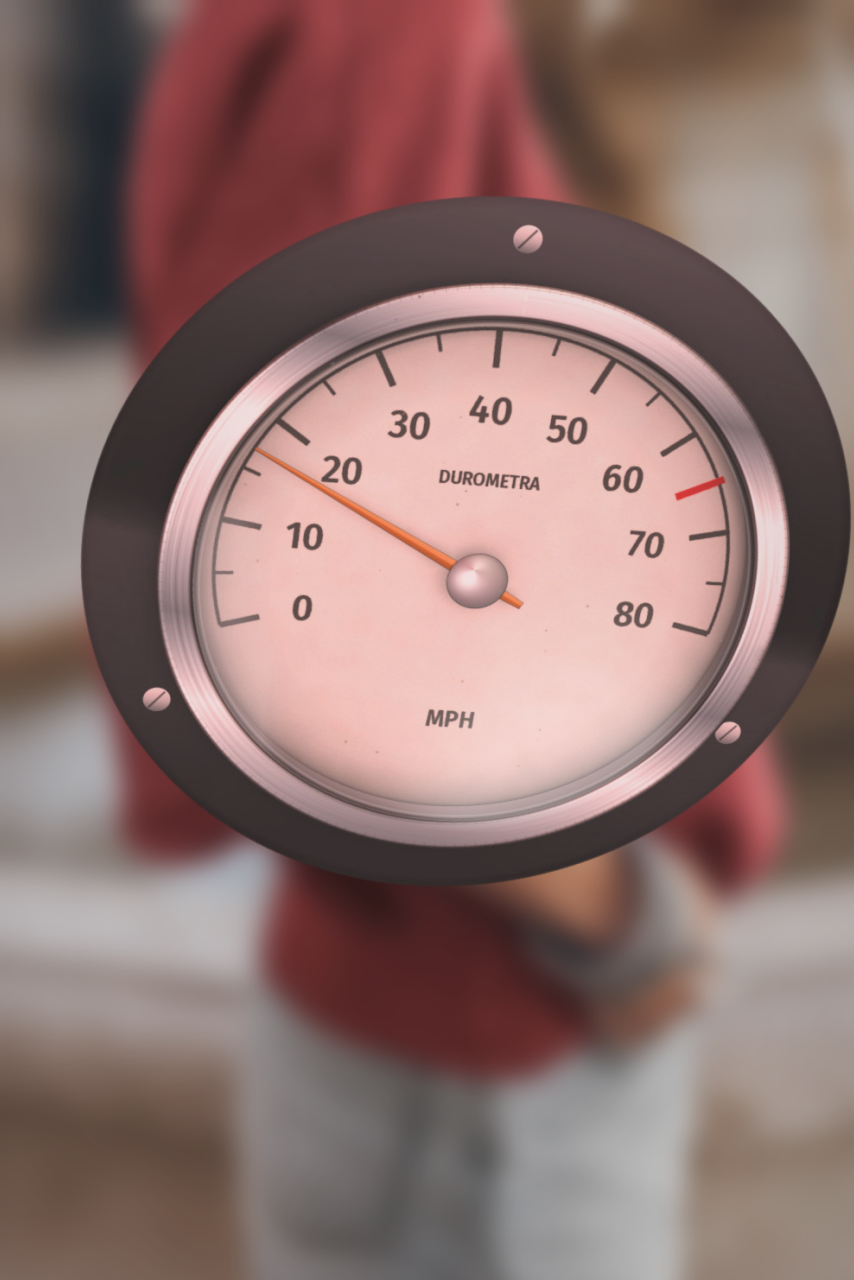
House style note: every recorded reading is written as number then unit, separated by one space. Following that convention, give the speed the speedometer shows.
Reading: 17.5 mph
